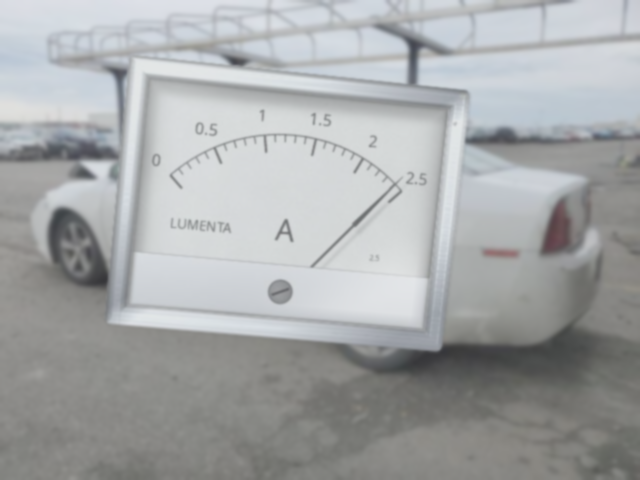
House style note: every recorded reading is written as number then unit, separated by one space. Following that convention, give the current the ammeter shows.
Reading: 2.4 A
